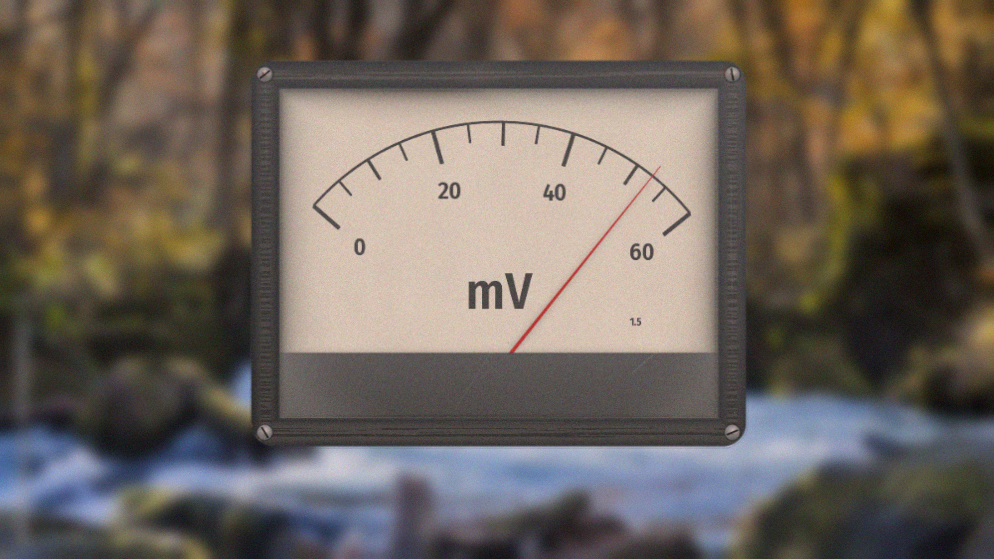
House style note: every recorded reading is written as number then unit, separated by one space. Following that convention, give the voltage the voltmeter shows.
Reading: 52.5 mV
